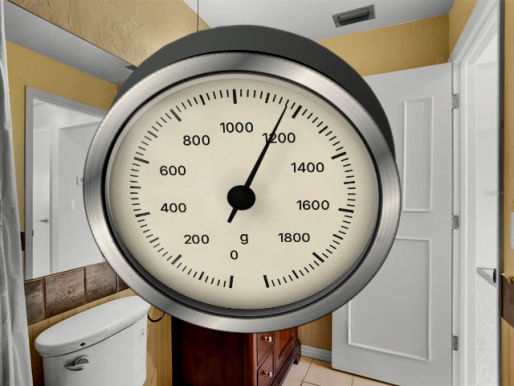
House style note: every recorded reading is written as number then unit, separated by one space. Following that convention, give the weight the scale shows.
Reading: 1160 g
